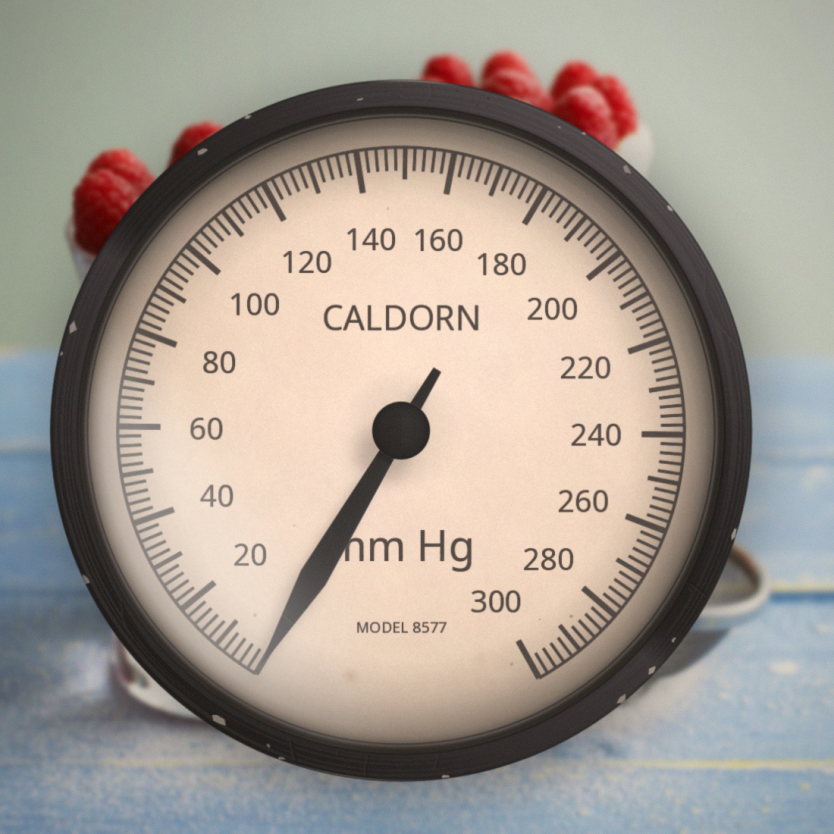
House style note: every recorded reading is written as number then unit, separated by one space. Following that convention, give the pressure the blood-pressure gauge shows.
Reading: 0 mmHg
